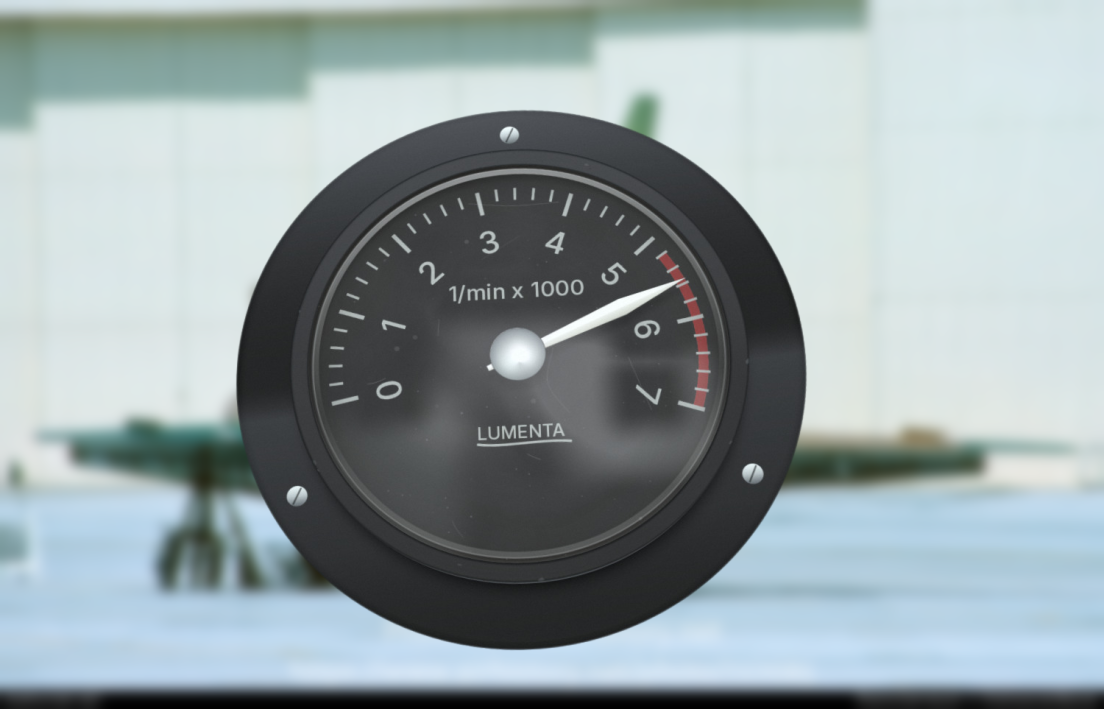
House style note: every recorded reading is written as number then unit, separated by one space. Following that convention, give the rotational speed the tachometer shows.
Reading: 5600 rpm
